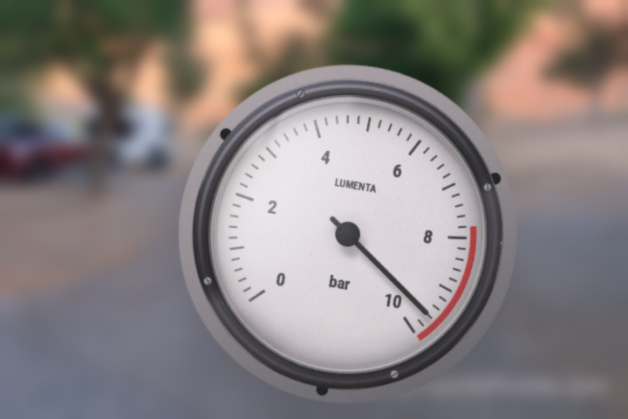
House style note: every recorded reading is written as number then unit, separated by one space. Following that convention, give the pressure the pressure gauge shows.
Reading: 9.6 bar
